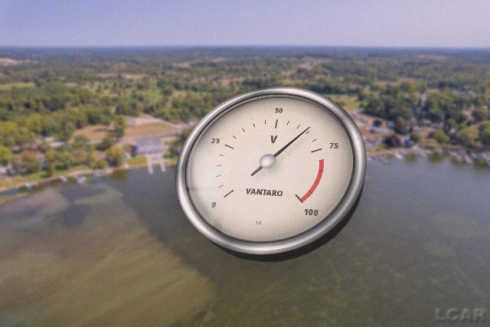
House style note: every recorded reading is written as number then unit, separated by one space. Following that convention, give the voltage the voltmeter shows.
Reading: 65 V
